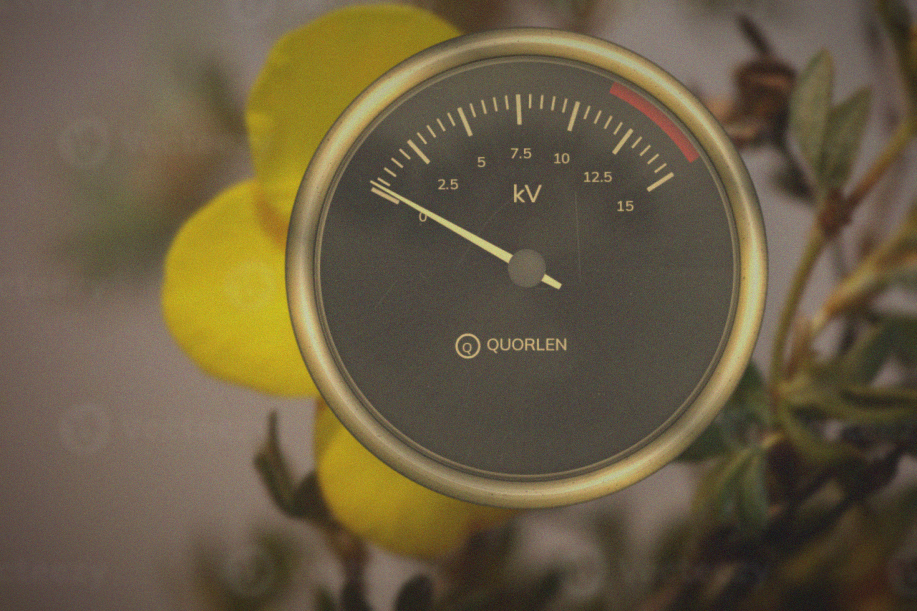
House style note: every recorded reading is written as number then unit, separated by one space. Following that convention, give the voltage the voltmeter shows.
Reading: 0.25 kV
